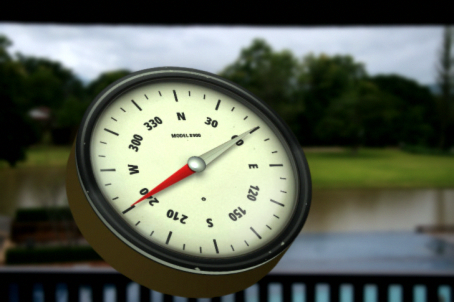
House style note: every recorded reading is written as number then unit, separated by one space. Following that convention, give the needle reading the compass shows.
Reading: 240 °
